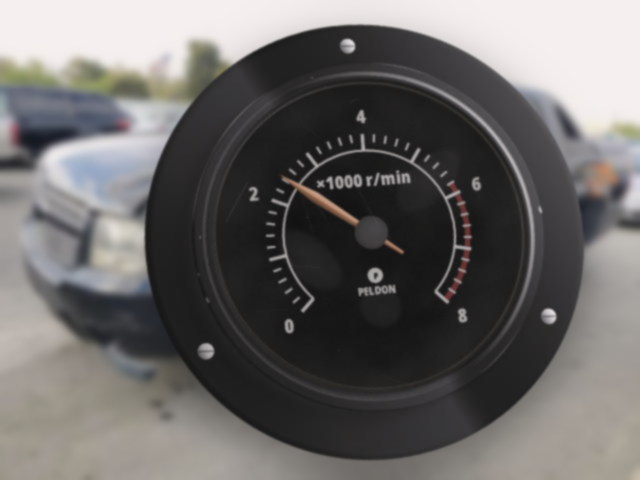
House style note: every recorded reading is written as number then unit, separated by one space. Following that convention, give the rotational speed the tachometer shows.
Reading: 2400 rpm
